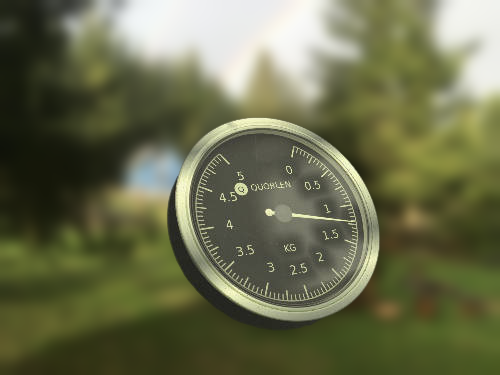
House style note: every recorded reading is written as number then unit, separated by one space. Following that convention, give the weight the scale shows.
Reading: 1.25 kg
